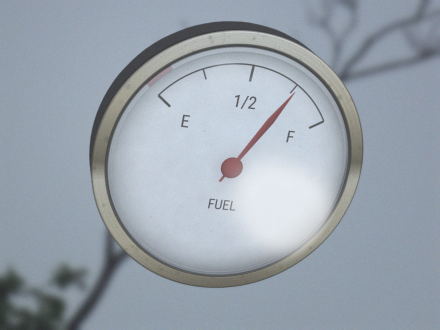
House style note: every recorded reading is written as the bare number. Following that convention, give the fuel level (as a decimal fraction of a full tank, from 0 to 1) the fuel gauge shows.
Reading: 0.75
